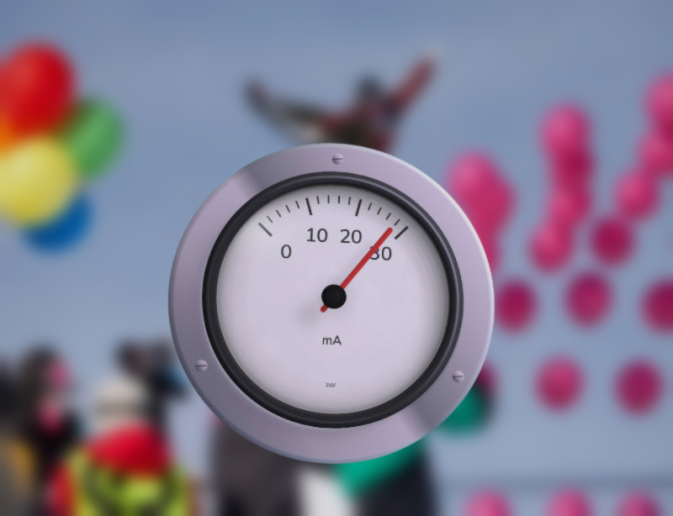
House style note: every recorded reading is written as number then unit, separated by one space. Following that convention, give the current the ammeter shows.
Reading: 28 mA
